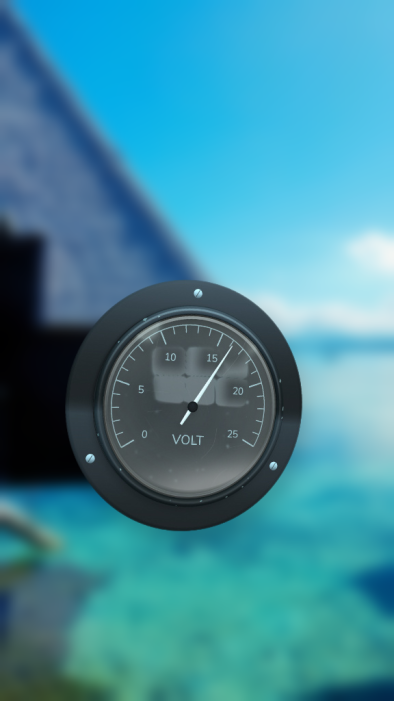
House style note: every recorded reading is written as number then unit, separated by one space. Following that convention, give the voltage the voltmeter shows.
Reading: 16 V
